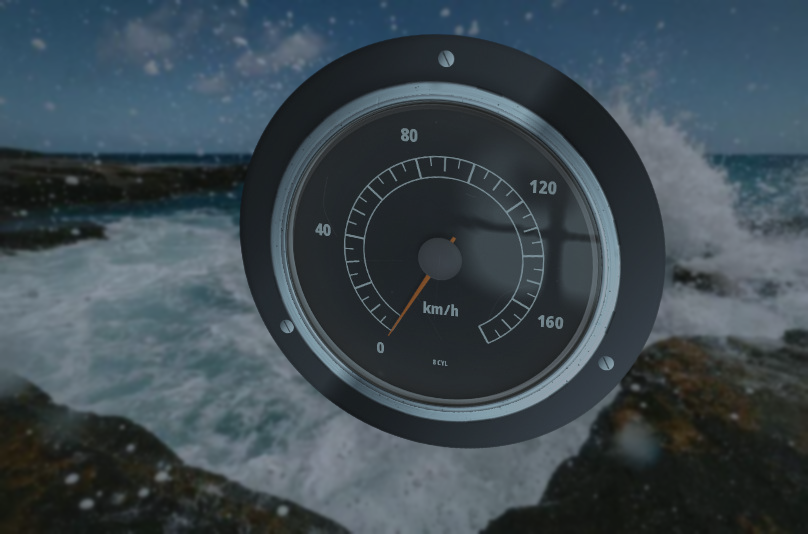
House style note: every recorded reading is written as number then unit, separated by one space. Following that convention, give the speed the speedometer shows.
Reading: 0 km/h
